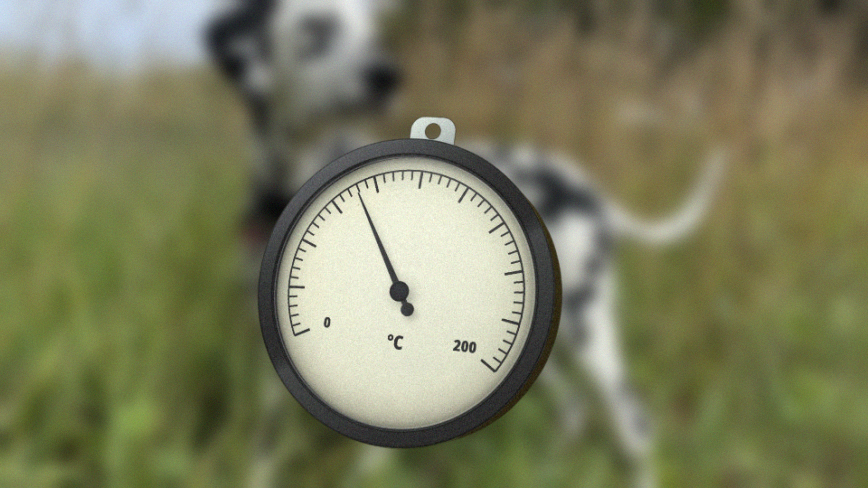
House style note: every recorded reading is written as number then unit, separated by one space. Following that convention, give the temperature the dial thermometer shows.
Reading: 72 °C
